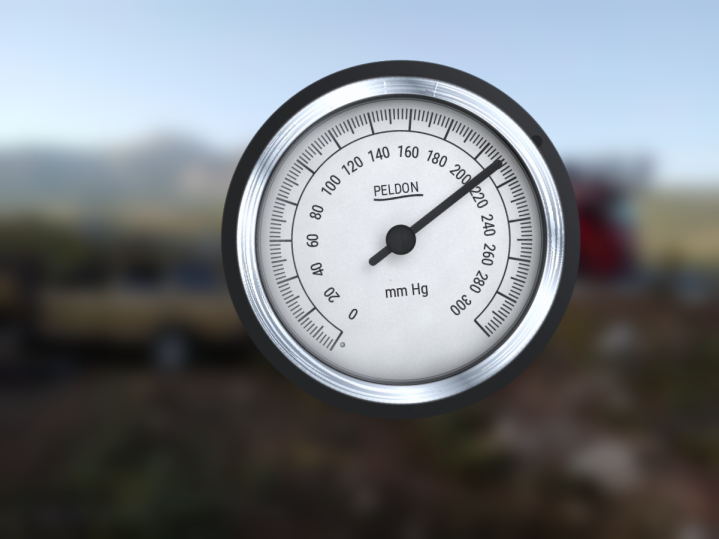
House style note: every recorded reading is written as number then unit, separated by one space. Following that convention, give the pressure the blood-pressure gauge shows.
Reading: 210 mmHg
